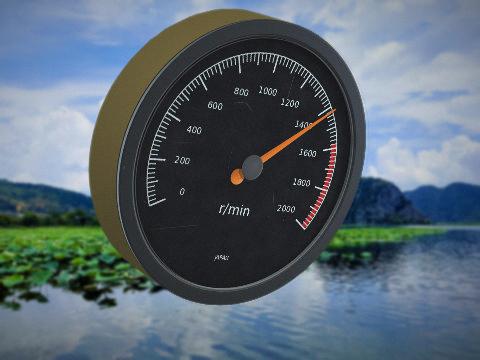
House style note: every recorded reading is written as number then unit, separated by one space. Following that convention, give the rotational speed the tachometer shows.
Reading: 1400 rpm
